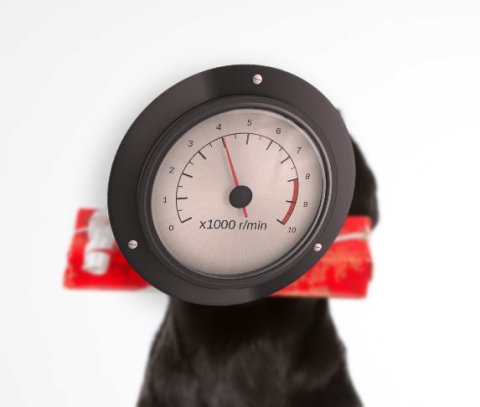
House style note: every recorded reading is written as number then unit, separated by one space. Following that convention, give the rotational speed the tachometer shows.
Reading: 4000 rpm
